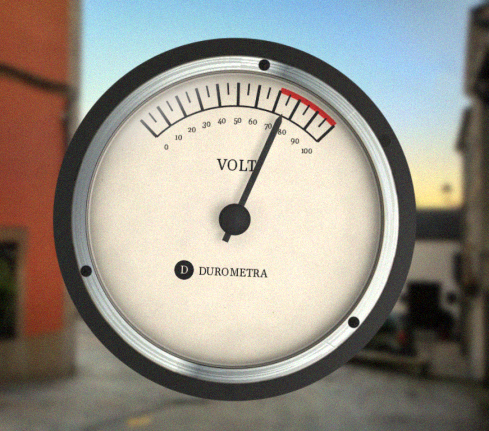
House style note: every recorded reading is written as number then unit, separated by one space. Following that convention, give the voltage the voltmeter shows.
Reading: 75 V
